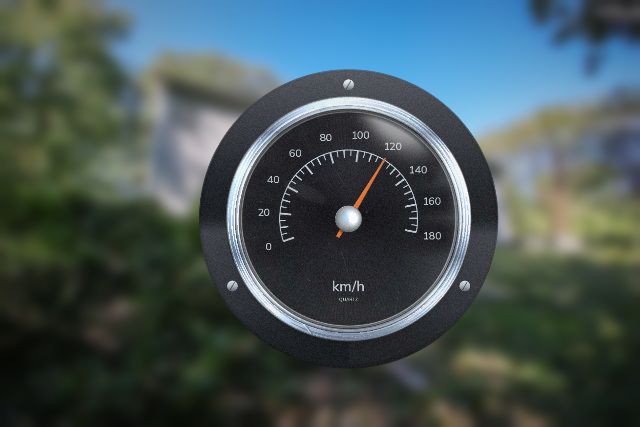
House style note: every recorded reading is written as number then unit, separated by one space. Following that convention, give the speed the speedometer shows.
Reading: 120 km/h
